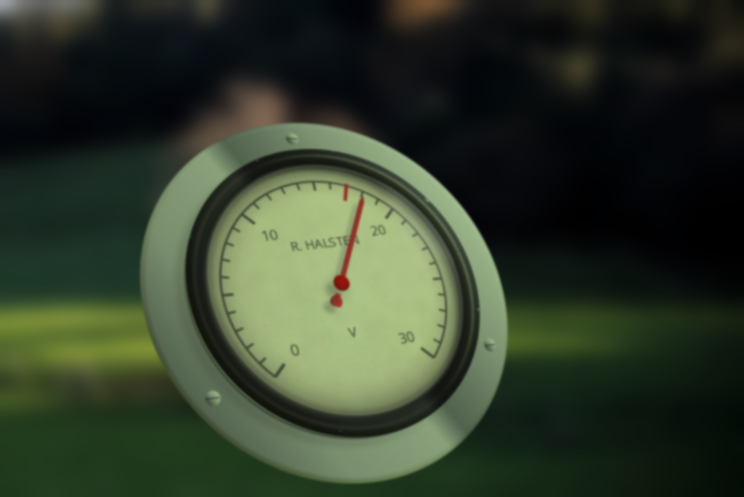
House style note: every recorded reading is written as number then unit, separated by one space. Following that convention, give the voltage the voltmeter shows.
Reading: 18 V
